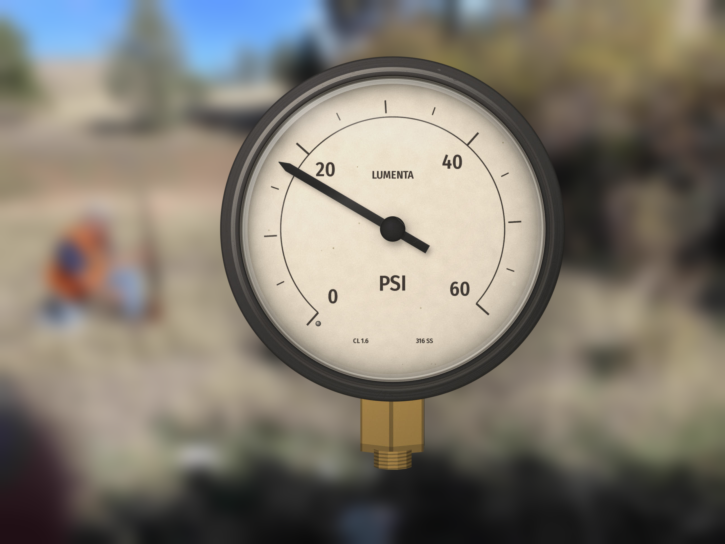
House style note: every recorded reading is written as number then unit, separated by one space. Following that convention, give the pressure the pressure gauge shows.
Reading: 17.5 psi
